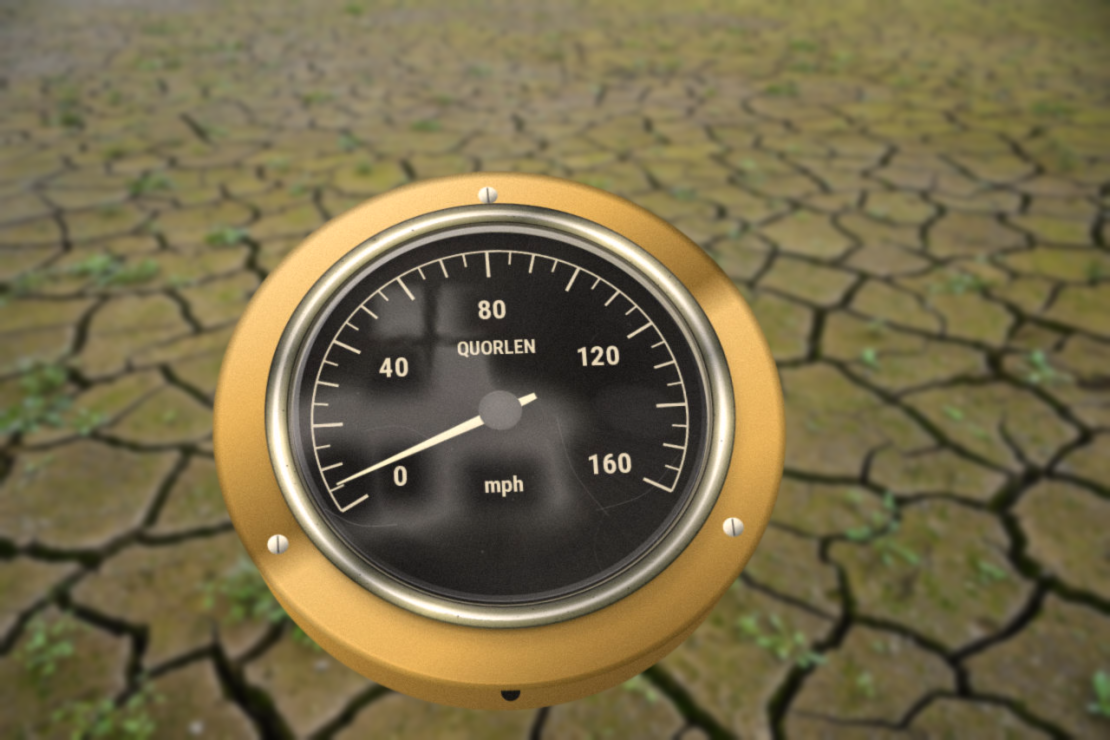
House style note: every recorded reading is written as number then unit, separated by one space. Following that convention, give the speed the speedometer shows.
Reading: 5 mph
